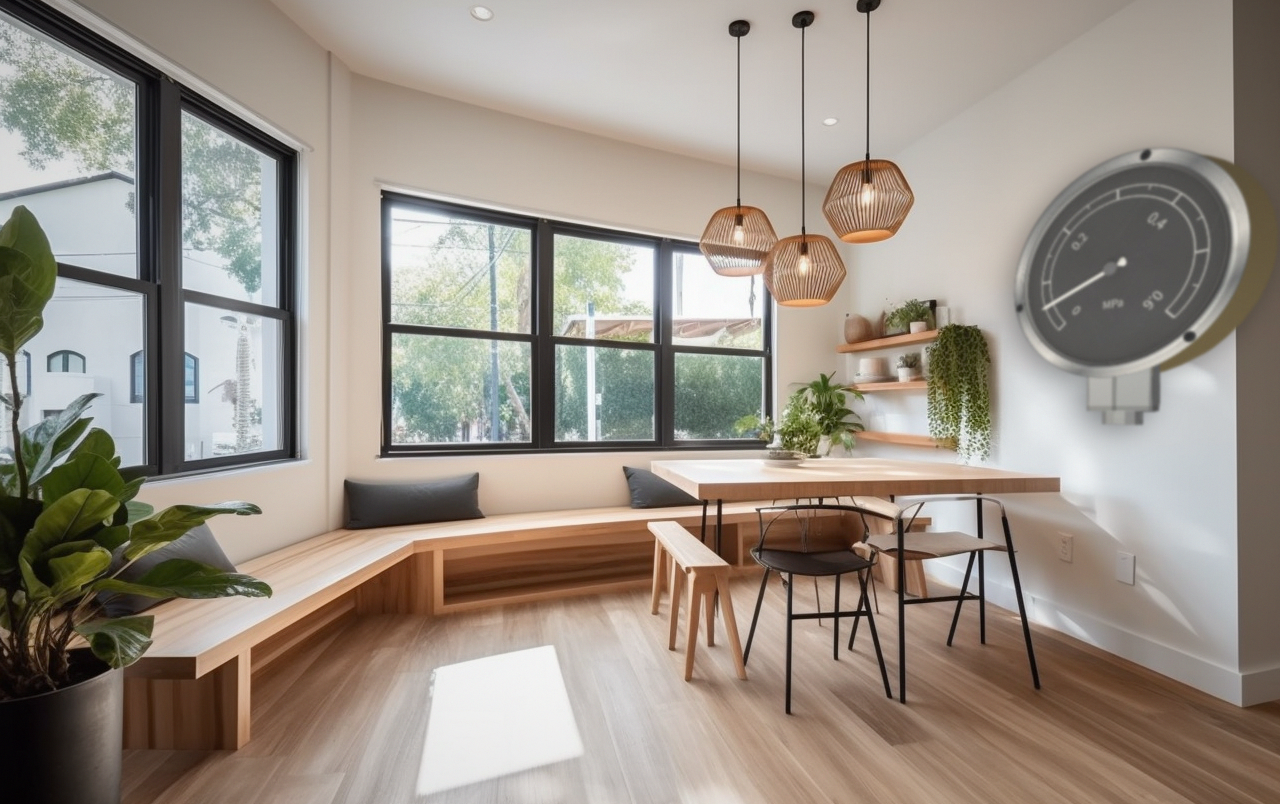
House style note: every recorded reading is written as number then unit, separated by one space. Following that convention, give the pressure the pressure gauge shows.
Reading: 0.05 MPa
